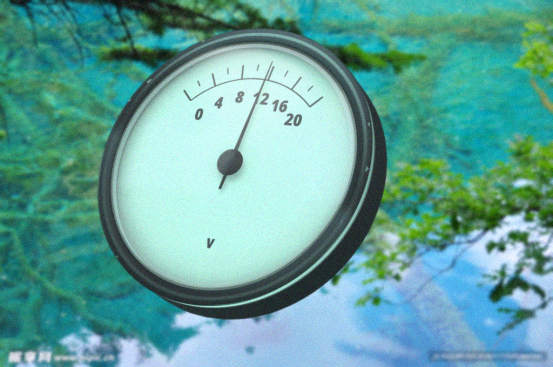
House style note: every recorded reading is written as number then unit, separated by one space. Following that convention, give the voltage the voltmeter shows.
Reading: 12 V
